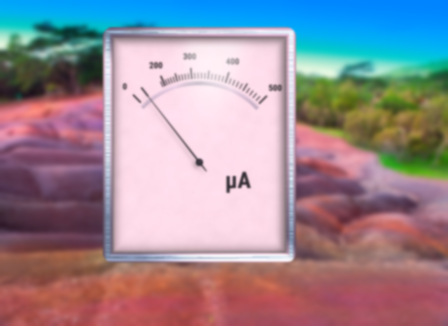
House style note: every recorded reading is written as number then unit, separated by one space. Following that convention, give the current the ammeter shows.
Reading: 100 µA
